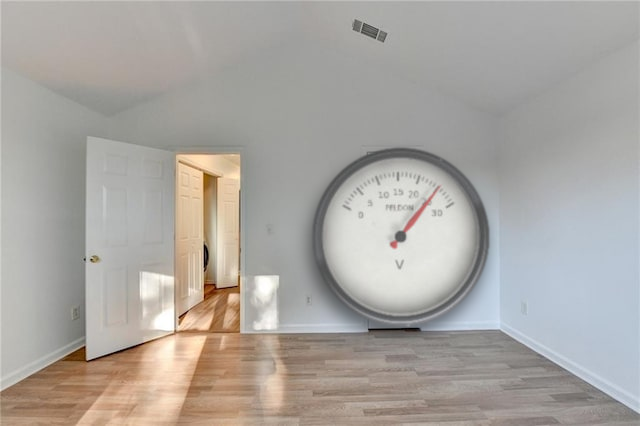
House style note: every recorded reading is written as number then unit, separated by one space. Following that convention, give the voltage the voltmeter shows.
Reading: 25 V
